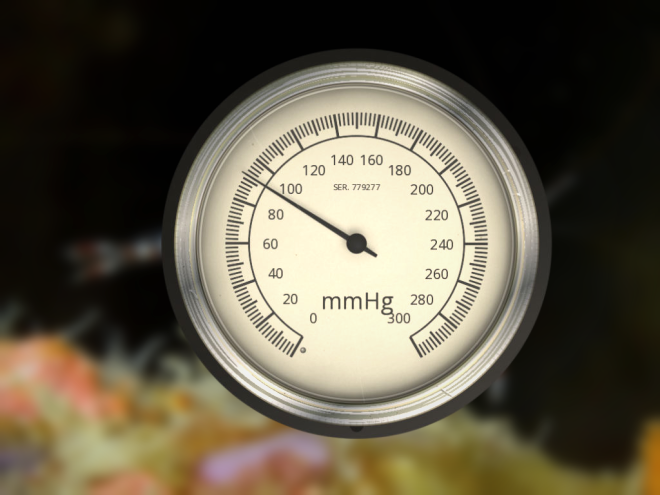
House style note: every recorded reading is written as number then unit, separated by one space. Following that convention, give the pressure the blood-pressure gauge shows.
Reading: 92 mmHg
